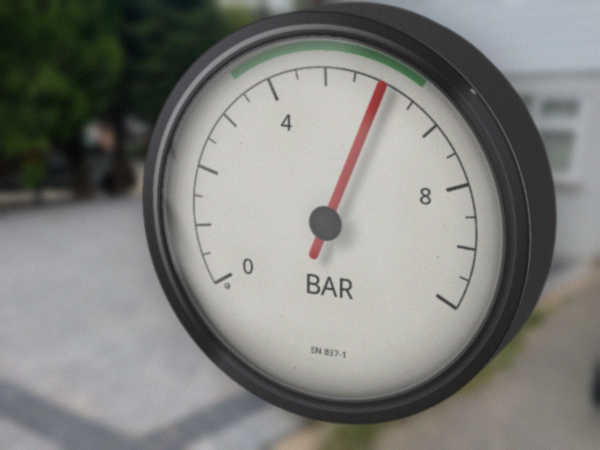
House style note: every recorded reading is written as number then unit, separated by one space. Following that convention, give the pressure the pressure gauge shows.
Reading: 6 bar
